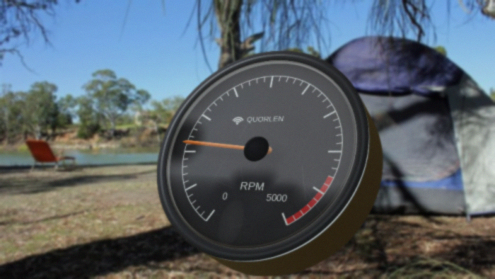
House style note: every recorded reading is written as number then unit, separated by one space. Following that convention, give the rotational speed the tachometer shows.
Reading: 1100 rpm
